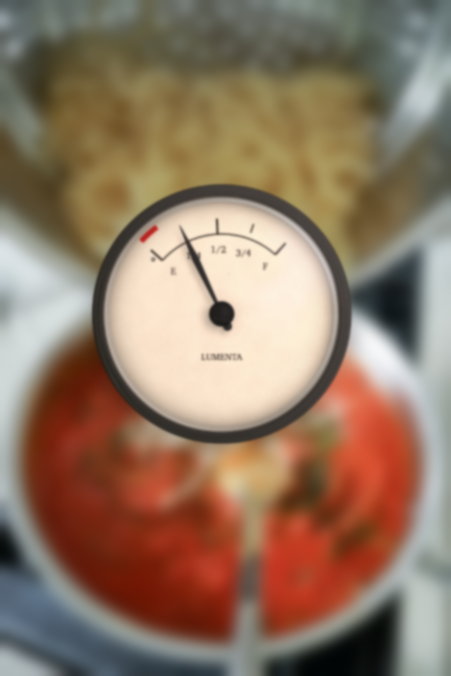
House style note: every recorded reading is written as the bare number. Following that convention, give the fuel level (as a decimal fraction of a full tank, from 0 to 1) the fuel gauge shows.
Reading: 0.25
